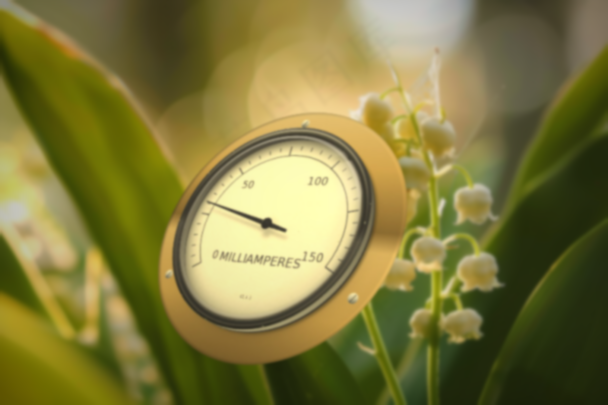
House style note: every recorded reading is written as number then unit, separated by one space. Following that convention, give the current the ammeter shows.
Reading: 30 mA
